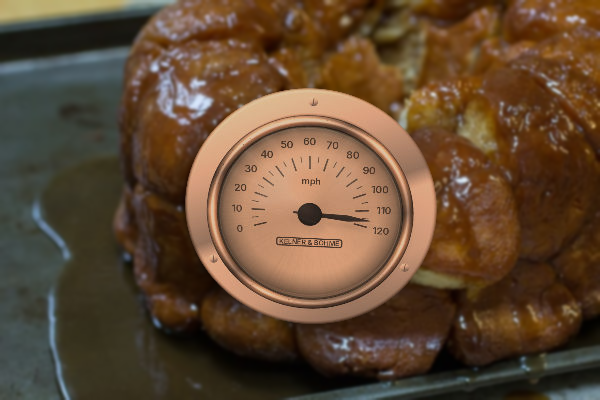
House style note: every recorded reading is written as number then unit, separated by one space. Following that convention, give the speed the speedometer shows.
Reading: 115 mph
